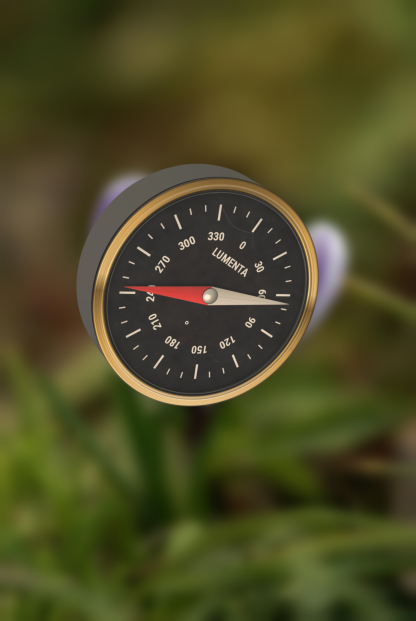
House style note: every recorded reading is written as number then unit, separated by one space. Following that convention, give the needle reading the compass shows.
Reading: 245 °
